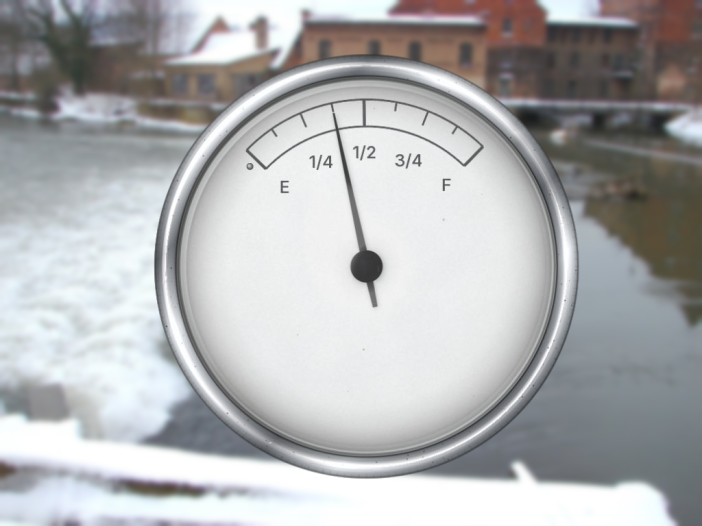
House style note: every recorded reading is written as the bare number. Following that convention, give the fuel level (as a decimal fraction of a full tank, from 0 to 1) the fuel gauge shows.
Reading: 0.375
